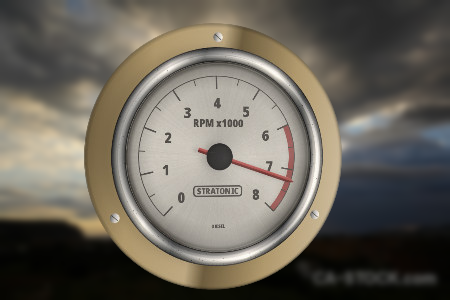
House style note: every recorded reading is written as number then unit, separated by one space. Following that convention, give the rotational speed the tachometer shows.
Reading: 7250 rpm
